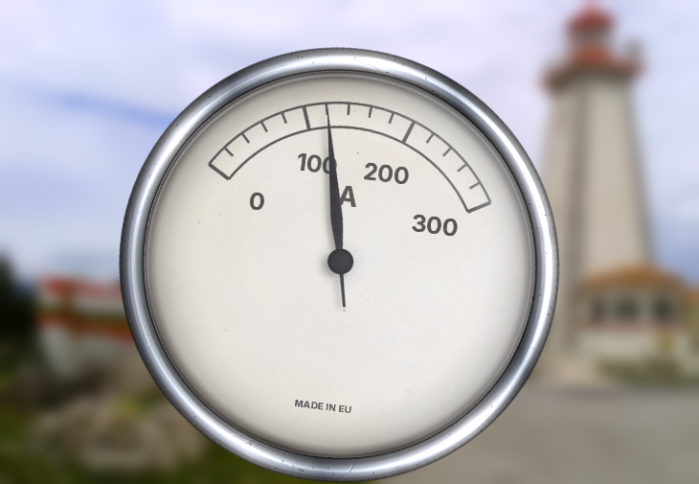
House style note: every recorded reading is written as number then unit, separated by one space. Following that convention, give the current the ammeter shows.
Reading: 120 A
